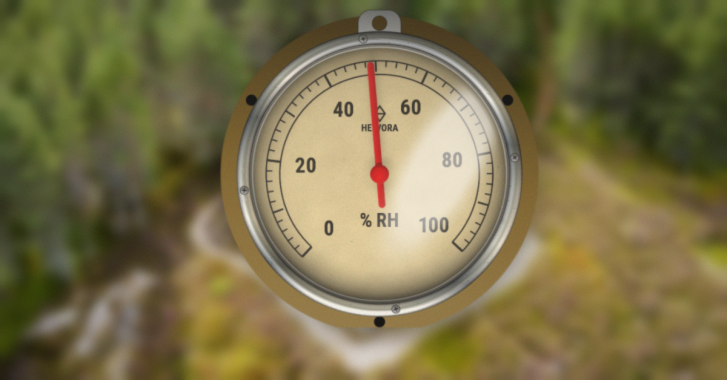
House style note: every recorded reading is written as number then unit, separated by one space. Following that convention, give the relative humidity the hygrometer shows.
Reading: 49 %
